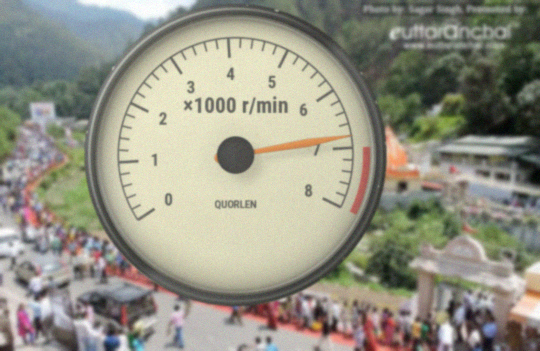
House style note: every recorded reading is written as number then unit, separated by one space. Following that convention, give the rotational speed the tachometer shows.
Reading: 6800 rpm
